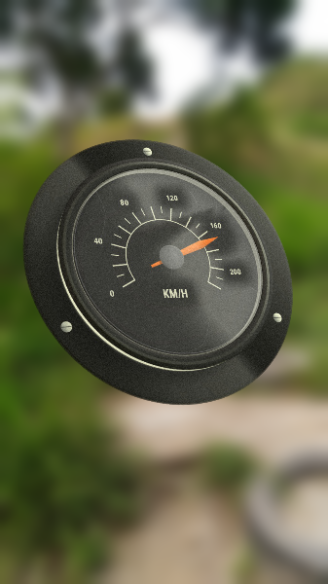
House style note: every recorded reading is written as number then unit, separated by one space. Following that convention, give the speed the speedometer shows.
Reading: 170 km/h
